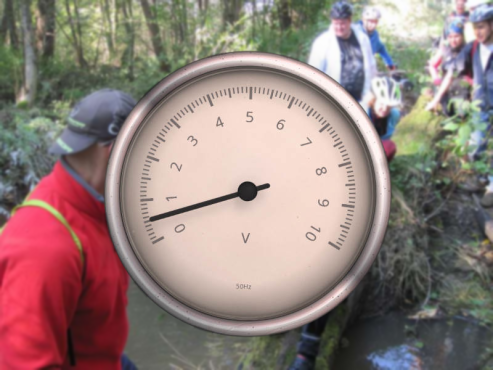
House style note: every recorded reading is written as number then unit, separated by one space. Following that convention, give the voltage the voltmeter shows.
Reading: 0.5 V
